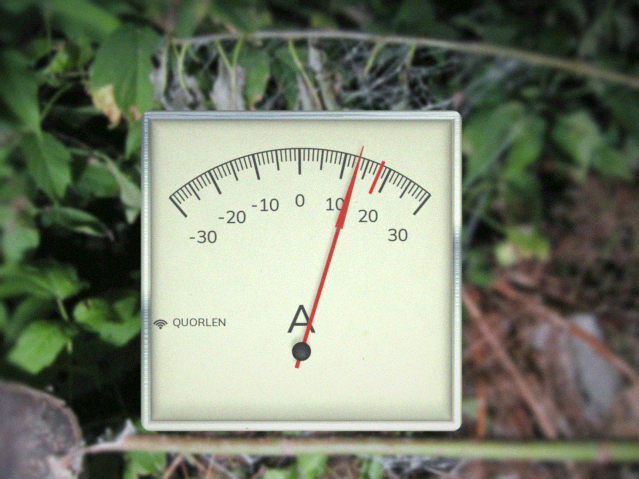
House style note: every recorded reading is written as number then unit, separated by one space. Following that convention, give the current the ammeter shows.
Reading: 13 A
